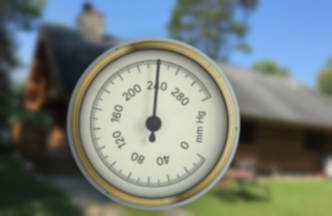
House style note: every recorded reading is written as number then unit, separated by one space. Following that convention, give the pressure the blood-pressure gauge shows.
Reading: 240 mmHg
